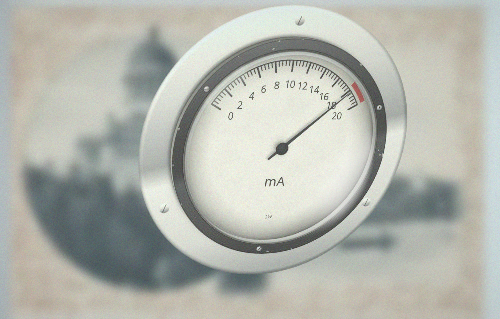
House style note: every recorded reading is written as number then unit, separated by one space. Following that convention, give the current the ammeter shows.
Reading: 18 mA
